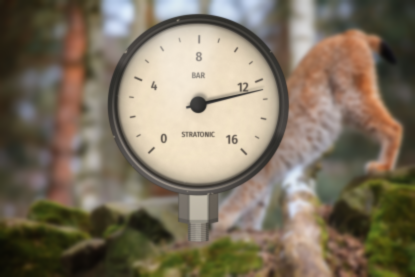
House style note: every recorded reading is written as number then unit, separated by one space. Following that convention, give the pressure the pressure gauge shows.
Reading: 12.5 bar
